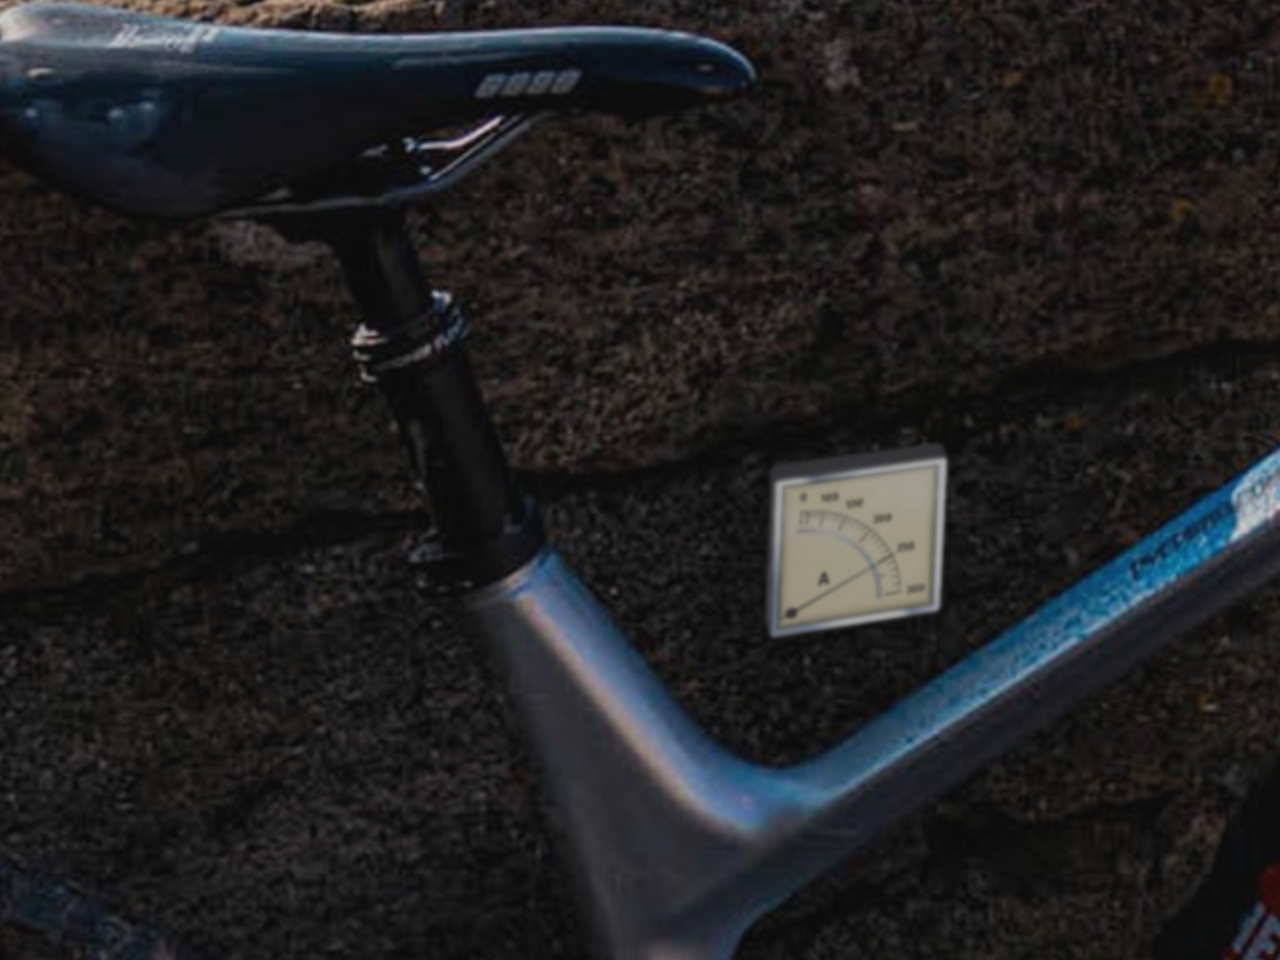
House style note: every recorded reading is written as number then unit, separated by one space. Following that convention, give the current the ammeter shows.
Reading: 250 A
